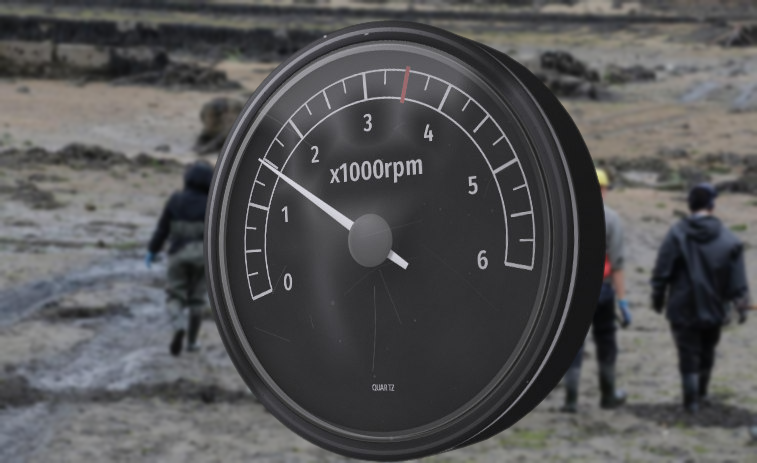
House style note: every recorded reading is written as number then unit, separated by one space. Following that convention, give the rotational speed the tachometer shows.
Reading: 1500 rpm
